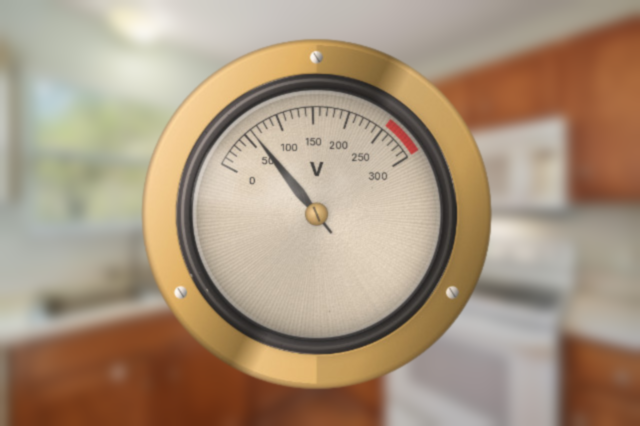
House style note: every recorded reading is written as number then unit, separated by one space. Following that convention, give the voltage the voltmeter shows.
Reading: 60 V
